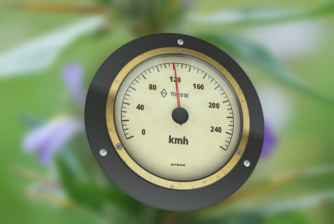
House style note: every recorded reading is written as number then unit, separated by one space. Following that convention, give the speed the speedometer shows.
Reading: 120 km/h
